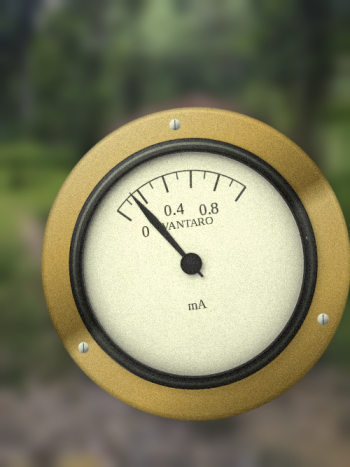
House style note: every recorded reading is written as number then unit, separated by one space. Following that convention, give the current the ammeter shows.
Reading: 0.15 mA
